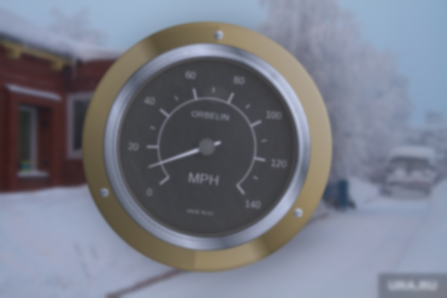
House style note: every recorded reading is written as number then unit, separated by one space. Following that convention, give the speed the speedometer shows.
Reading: 10 mph
